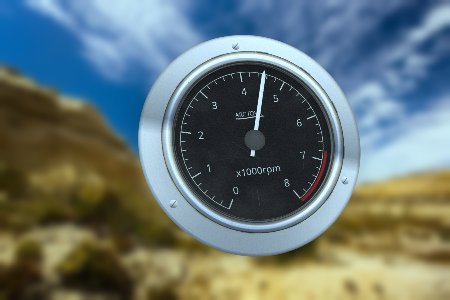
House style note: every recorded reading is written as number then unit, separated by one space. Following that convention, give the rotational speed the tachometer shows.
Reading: 4500 rpm
